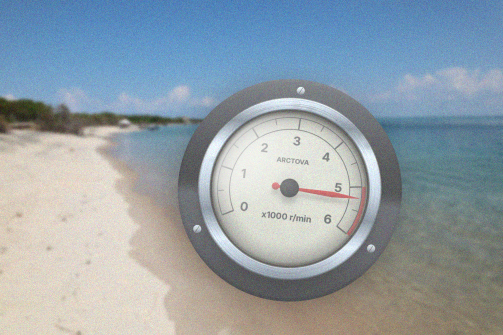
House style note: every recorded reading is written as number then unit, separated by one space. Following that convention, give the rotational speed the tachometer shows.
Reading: 5250 rpm
